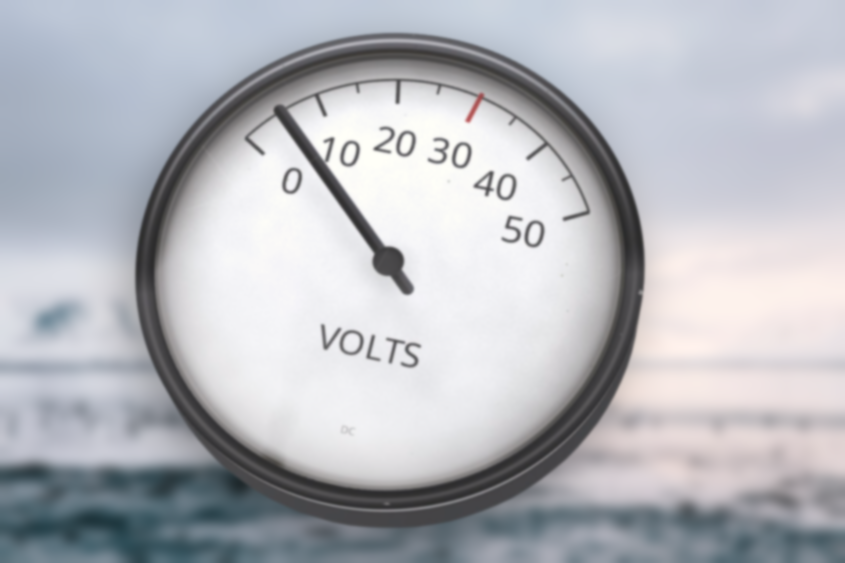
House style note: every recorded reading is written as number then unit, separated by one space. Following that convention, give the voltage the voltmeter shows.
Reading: 5 V
